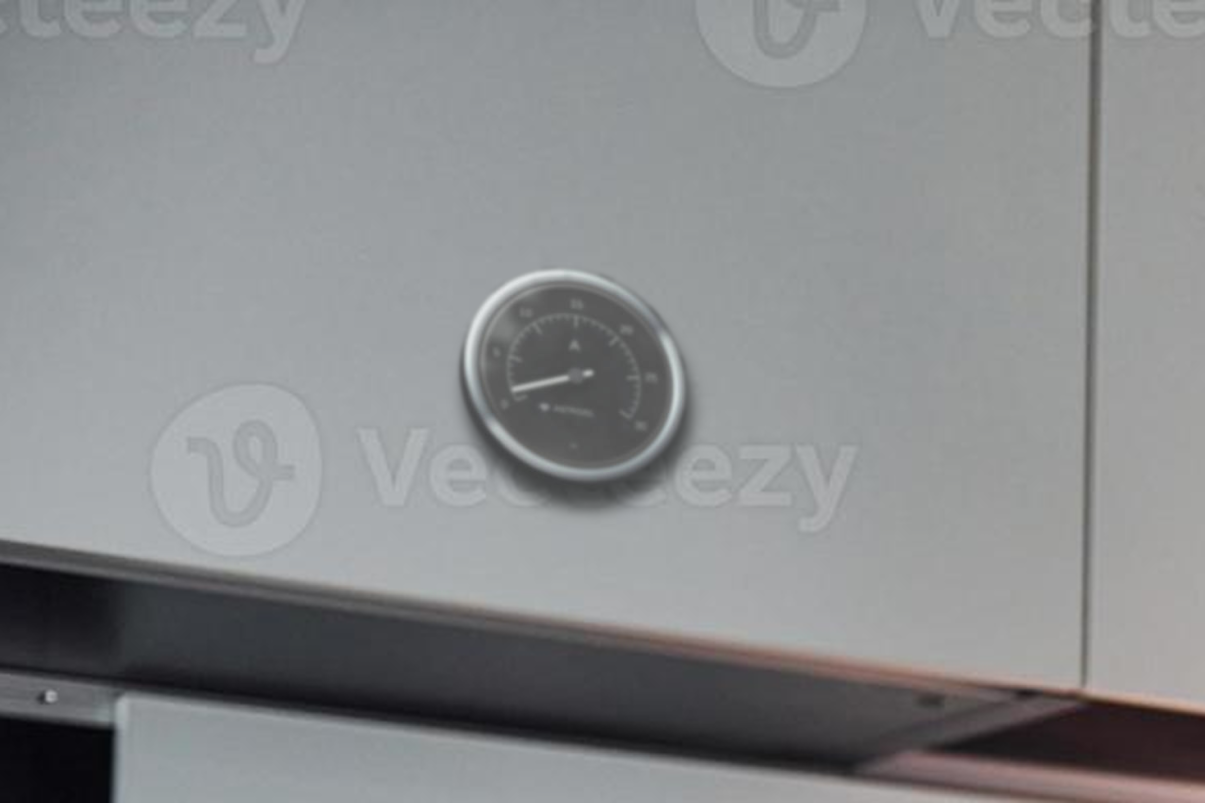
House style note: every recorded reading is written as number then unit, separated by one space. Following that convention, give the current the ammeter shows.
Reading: 1 A
